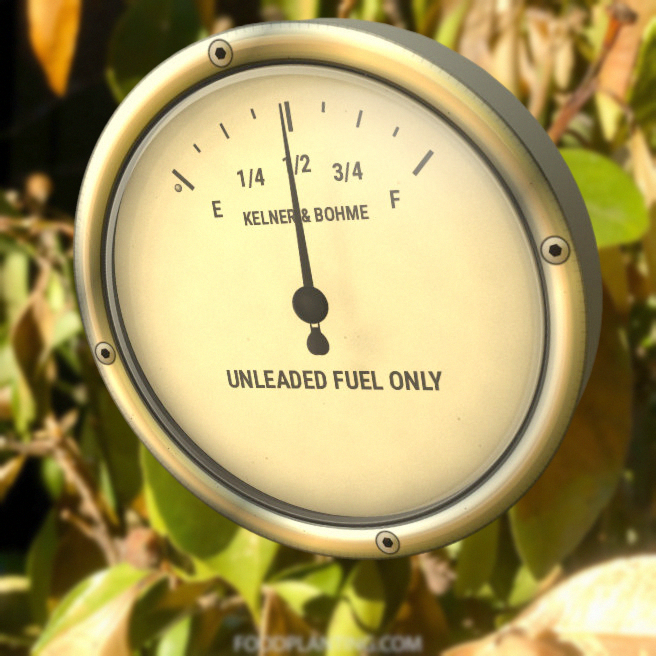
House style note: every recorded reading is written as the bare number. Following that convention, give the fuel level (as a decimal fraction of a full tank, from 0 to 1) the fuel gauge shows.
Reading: 0.5
